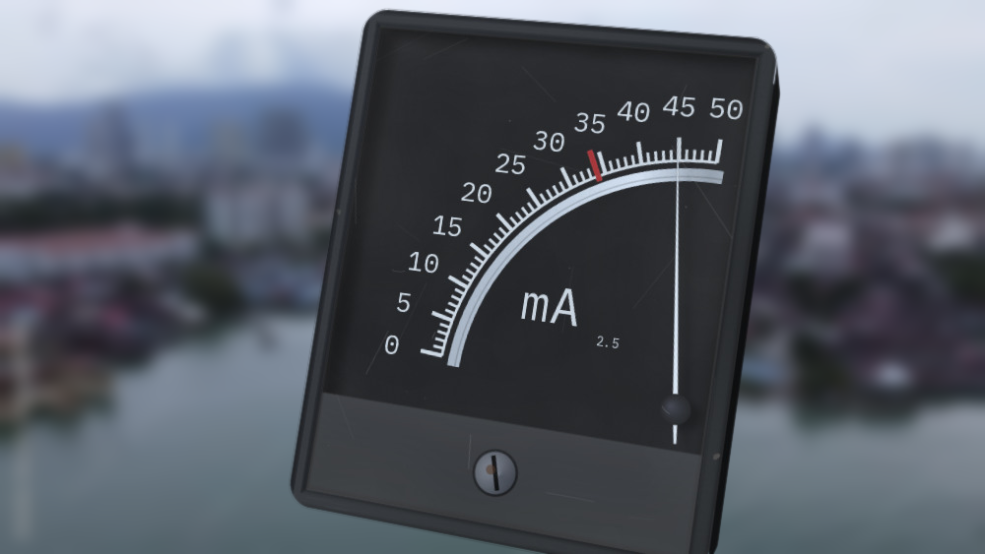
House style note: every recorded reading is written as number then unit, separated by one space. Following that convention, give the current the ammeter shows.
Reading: 45 mA
